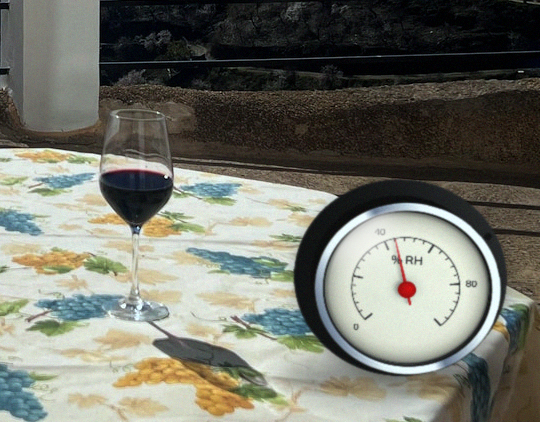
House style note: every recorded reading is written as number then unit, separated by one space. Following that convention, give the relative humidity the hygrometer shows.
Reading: 44 %
